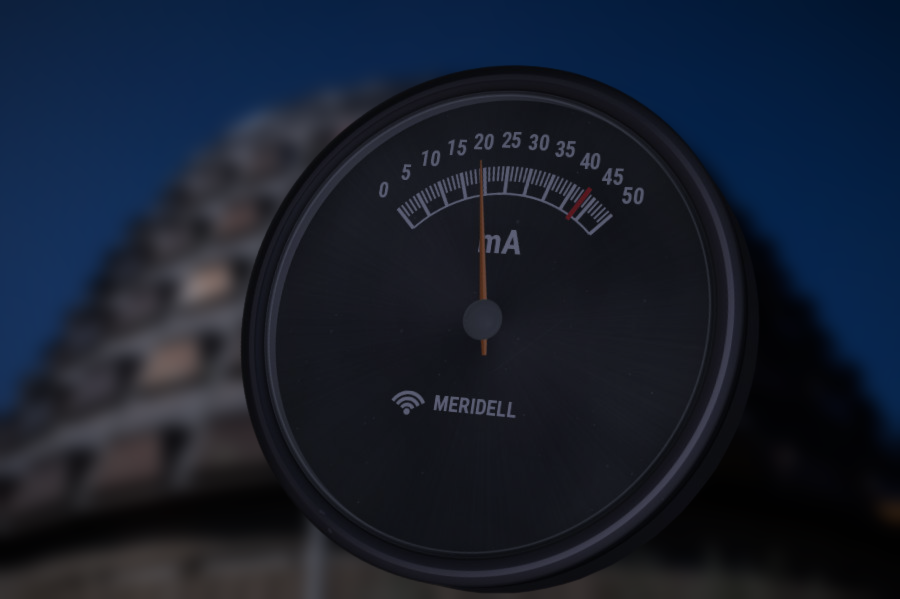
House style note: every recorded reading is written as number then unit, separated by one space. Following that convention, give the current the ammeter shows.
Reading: 20 mA
